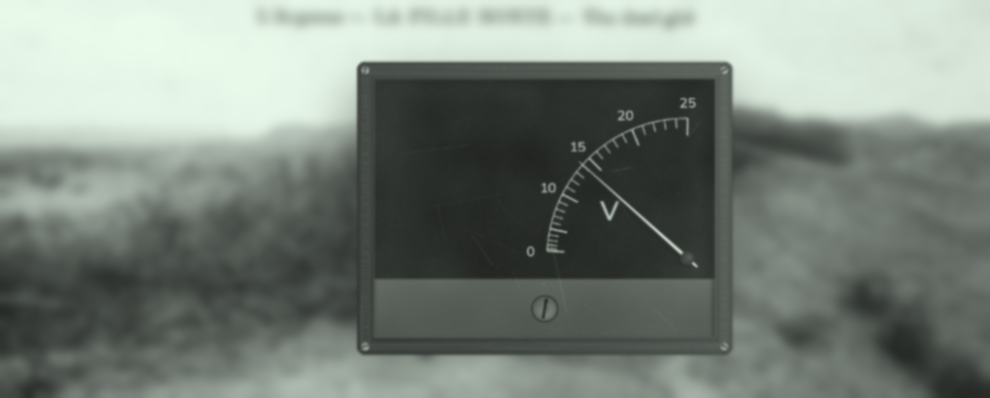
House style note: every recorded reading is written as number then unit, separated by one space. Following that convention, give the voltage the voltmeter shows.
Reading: 14 V
